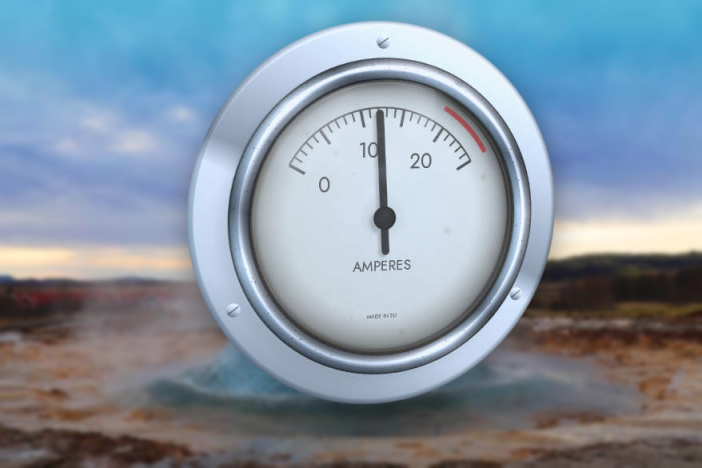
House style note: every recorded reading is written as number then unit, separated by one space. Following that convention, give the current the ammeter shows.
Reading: 12 A
